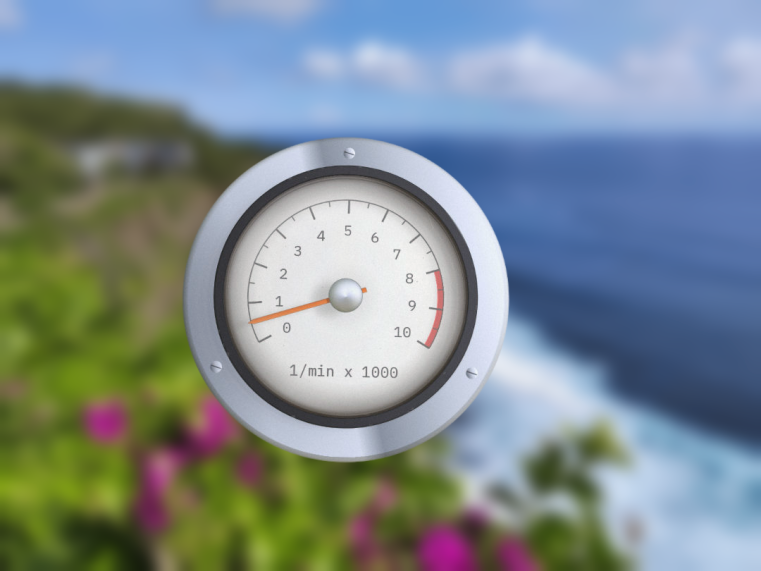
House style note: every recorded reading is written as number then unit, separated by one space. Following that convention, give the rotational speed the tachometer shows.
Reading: 500 rpm
